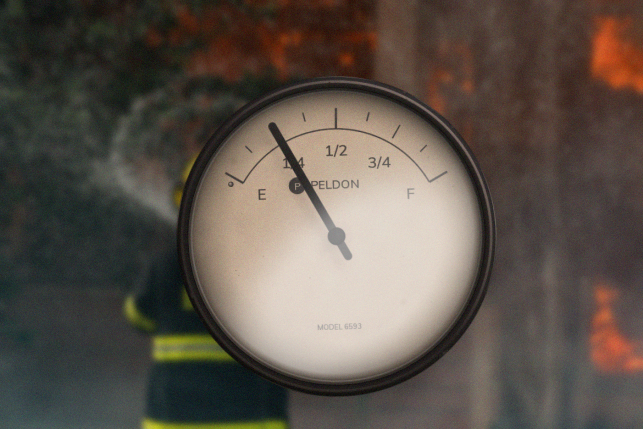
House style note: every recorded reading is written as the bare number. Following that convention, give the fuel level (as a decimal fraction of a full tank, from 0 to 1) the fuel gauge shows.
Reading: 0.25
